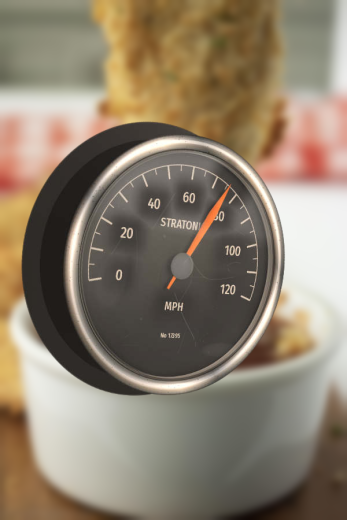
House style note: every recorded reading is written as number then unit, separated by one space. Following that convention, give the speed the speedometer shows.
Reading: 75 mph
